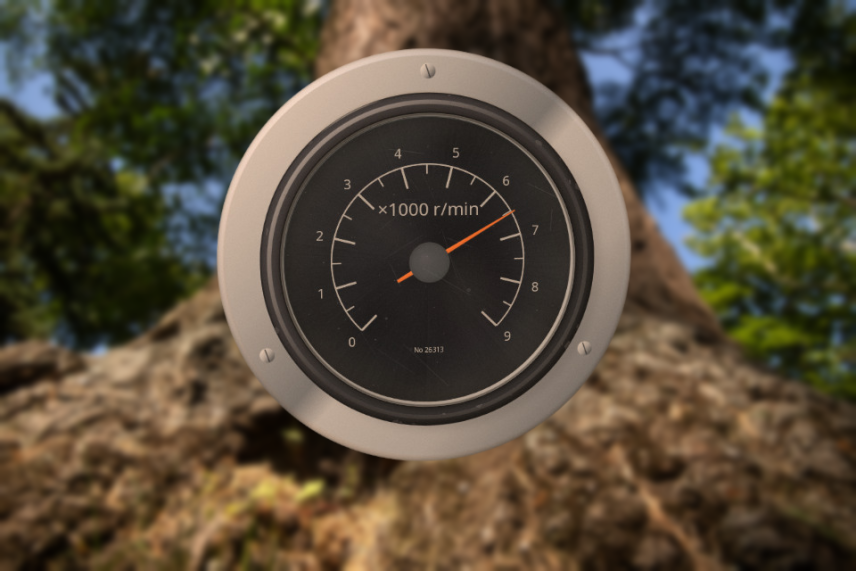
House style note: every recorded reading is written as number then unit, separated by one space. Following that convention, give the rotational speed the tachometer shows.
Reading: 6500 rpm
